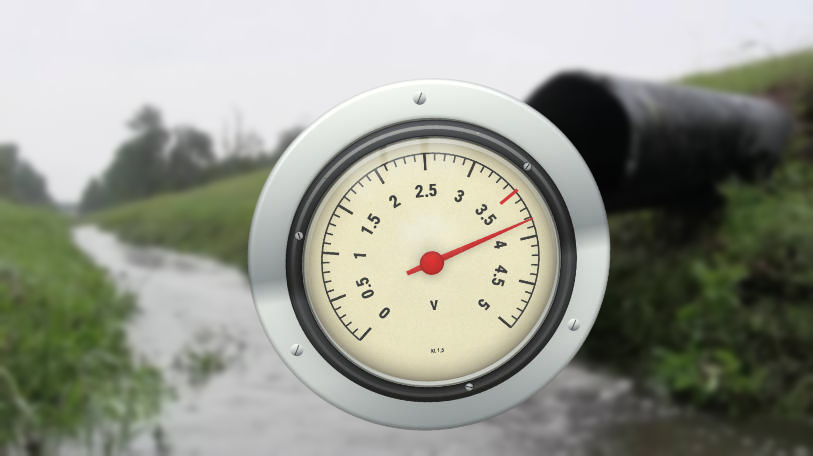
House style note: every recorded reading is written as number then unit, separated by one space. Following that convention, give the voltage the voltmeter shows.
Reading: 3.8 V
